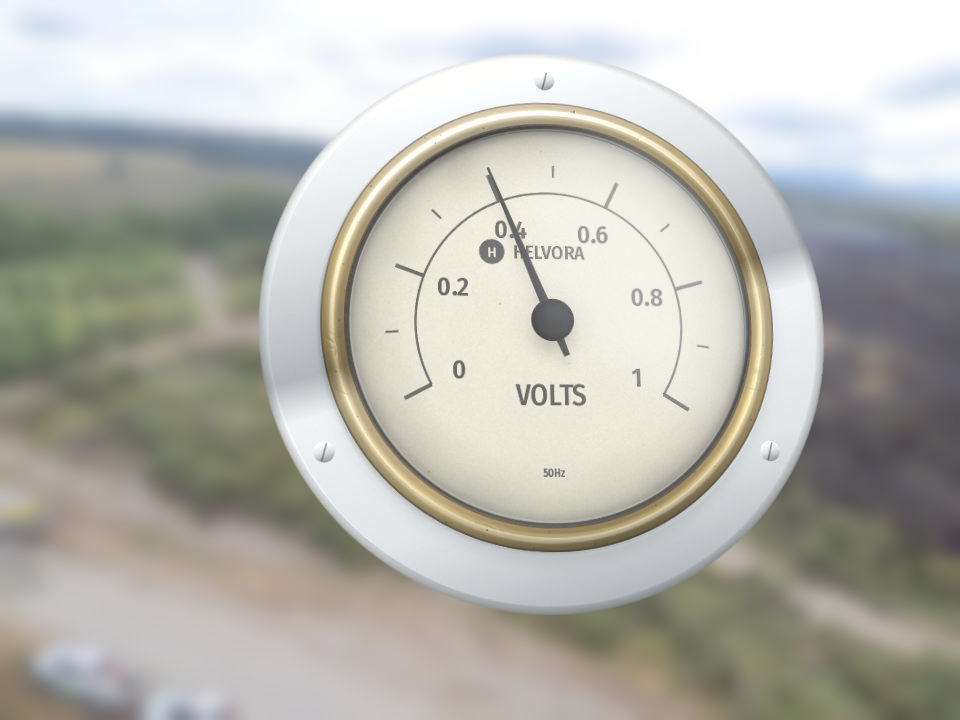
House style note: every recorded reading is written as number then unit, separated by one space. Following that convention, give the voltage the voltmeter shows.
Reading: 0.4 V
